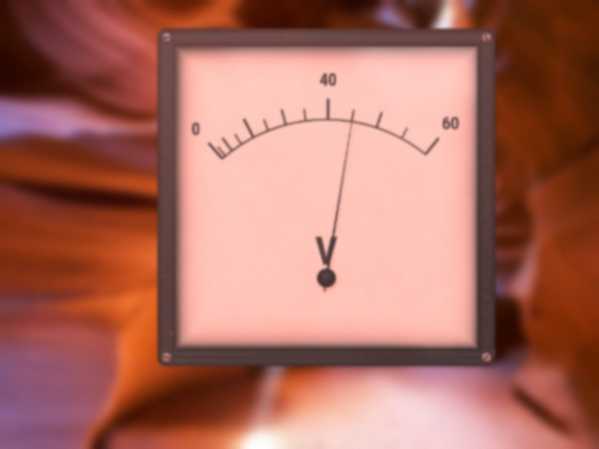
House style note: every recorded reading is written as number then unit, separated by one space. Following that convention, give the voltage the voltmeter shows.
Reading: 45 V
